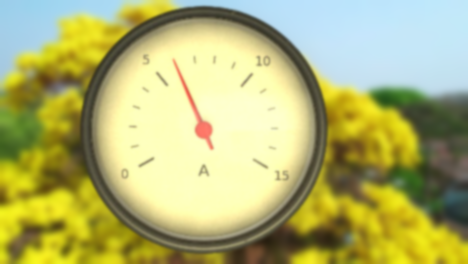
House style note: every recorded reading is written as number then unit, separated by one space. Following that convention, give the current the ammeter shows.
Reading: 6 A
